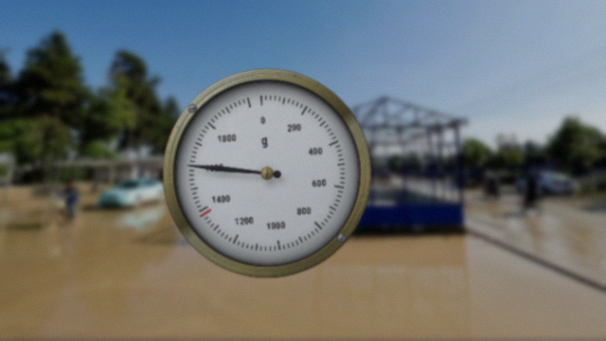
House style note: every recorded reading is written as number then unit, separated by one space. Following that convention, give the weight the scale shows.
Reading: 1600 g
